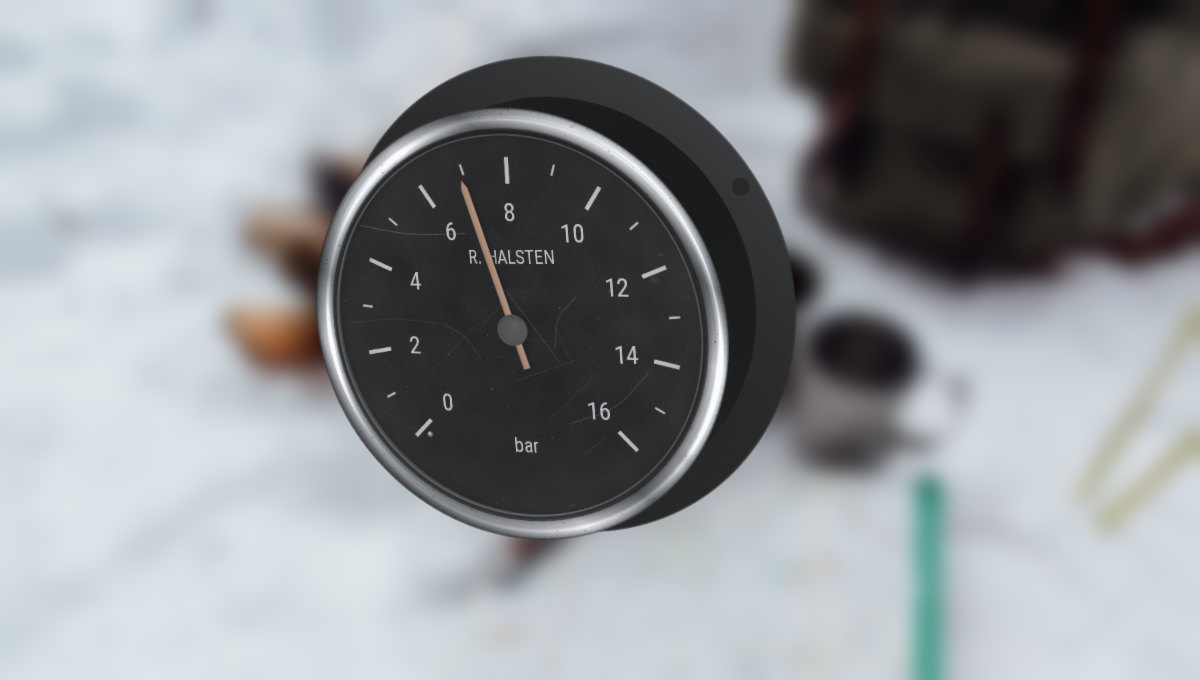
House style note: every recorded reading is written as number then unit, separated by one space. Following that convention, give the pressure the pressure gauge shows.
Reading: 7 bar
